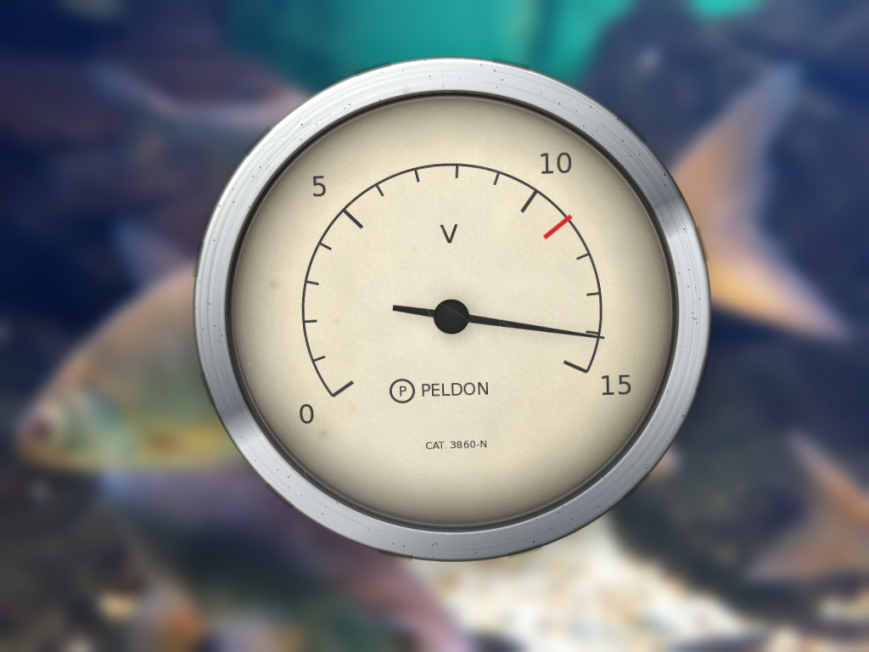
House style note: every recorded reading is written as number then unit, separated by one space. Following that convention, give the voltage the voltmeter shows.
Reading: 14 V
